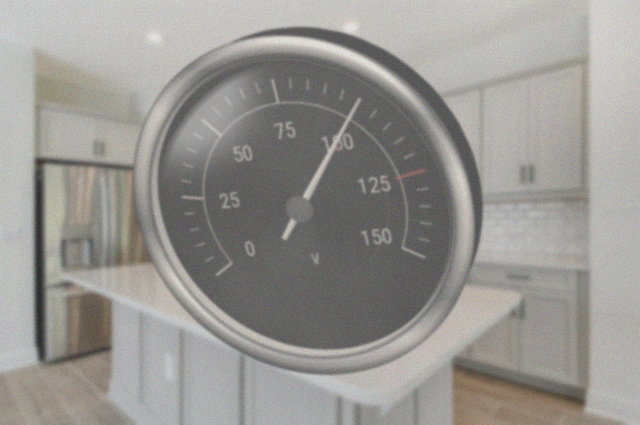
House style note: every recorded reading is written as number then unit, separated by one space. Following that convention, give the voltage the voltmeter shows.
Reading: 100 V
